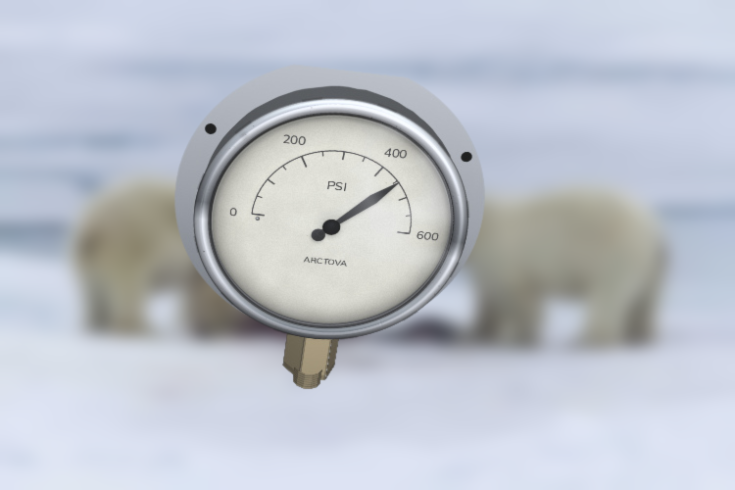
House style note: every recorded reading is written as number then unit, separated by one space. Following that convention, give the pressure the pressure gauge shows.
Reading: 450 psi
